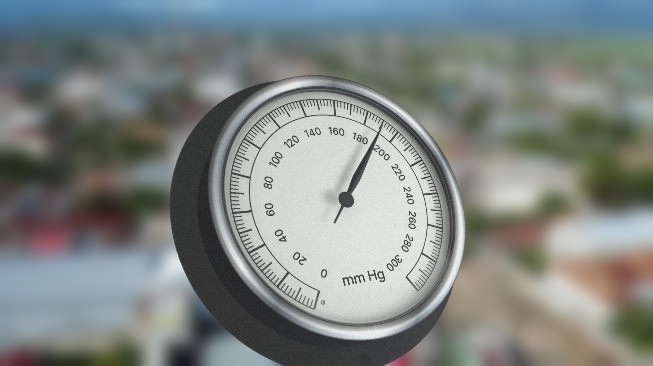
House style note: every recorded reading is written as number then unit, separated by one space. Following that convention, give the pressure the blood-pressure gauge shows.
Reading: 190 mmHg
